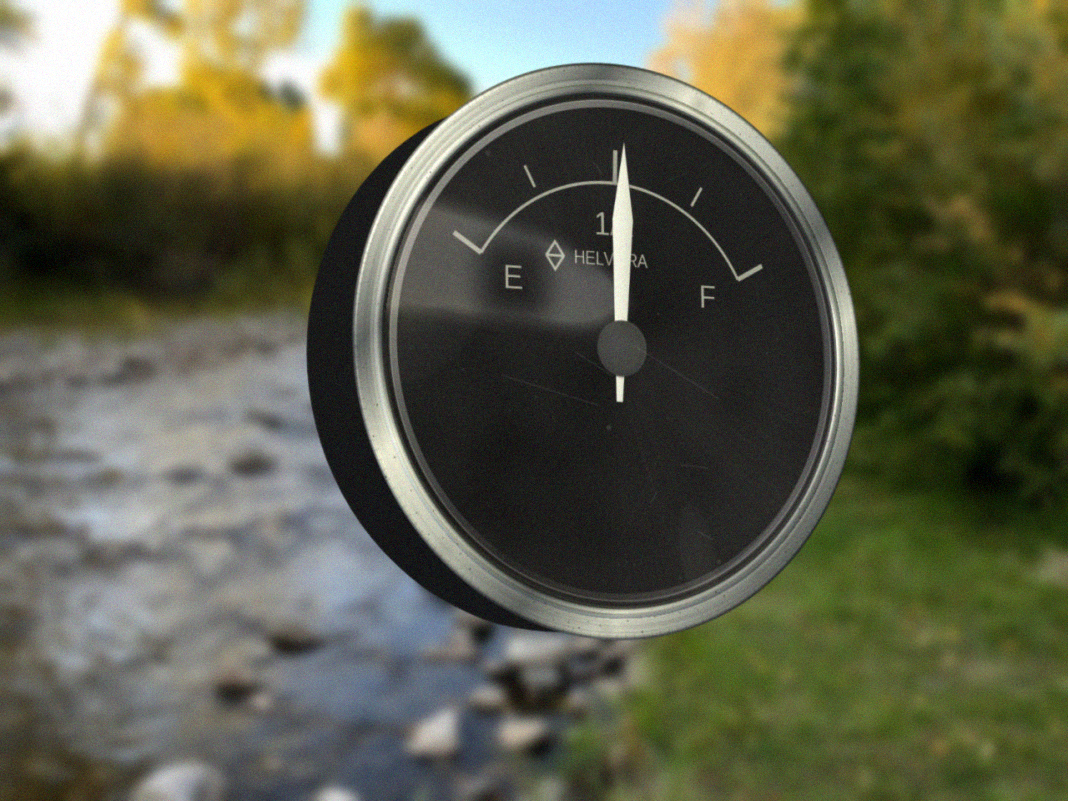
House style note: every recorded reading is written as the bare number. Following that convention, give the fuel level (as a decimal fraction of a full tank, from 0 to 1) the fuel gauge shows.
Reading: 0.5
